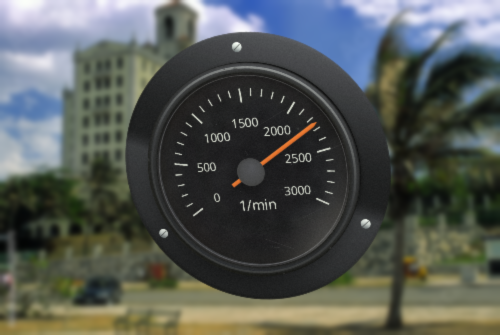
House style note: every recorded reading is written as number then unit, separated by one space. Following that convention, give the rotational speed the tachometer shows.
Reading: 2250 rpm
